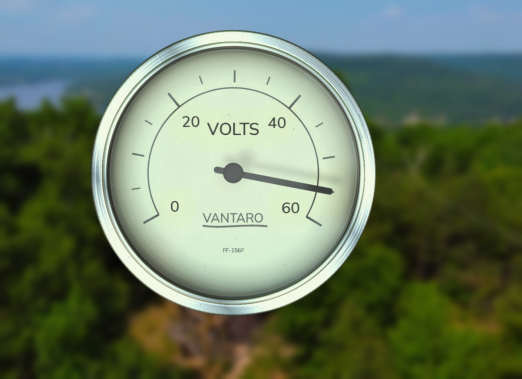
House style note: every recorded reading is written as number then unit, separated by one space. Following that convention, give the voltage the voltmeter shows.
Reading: 55 V
